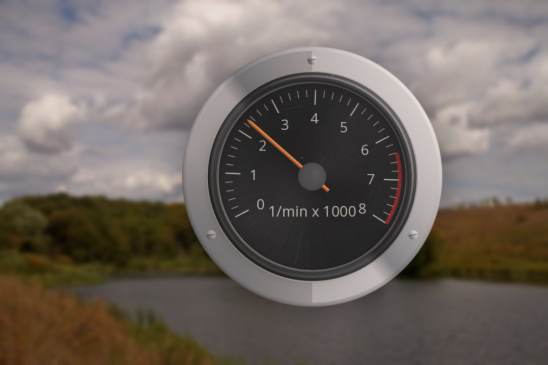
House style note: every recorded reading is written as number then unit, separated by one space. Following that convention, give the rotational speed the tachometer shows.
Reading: 2300 rpm
